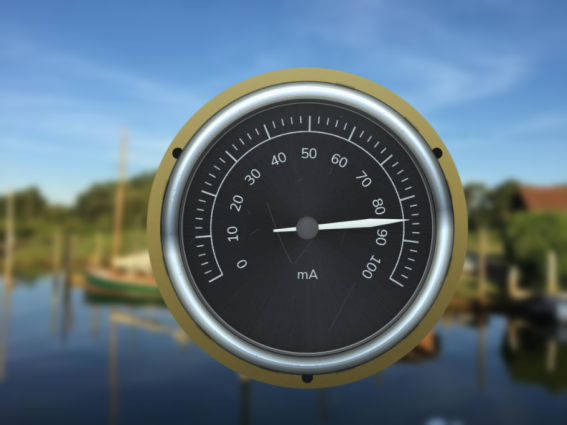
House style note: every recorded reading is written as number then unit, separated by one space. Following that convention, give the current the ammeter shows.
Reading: 85 mA
